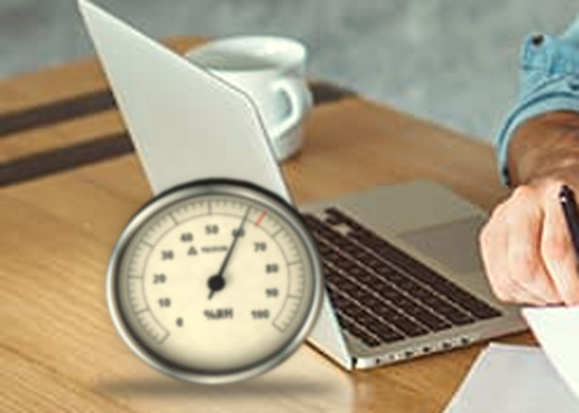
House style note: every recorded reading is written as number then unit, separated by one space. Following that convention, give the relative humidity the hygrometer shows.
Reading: 60 %
